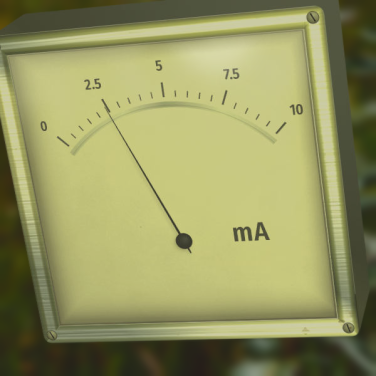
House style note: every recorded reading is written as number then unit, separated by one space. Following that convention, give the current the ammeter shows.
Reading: 2.5 mA
